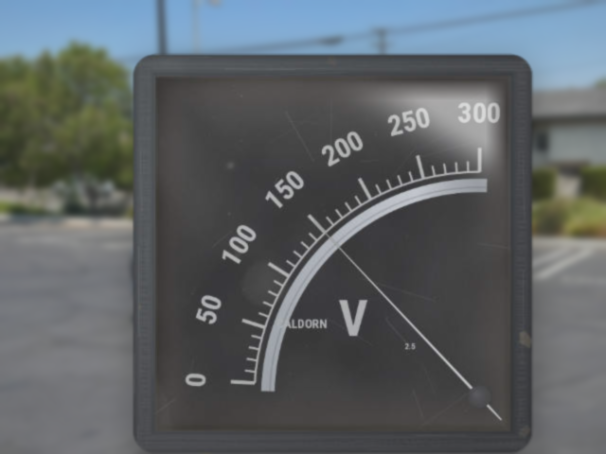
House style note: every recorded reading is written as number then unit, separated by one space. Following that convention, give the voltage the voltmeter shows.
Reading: 150 V
